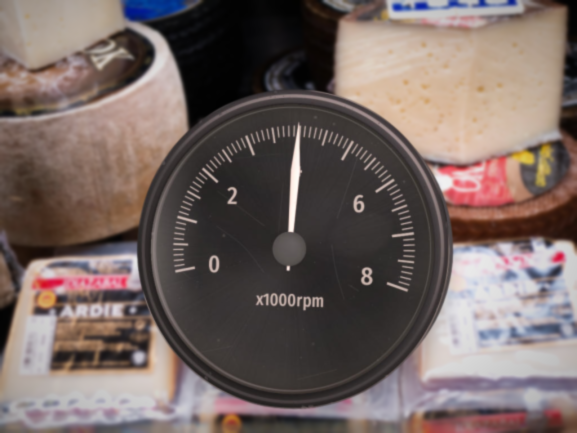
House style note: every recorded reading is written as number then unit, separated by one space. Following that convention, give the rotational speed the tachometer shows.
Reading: 4000 rpm
